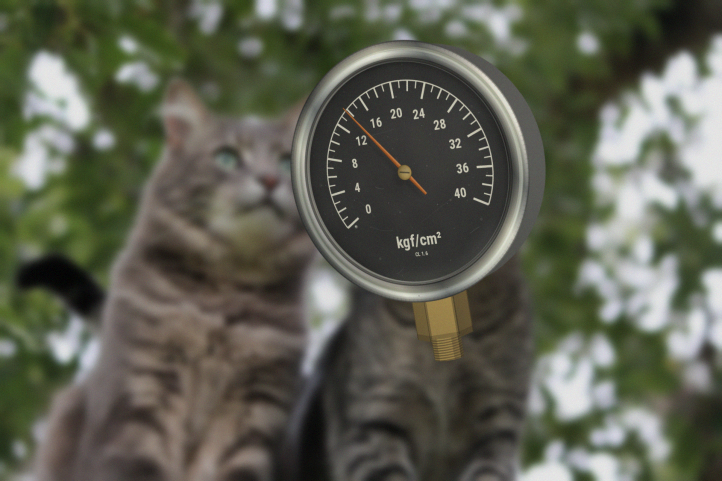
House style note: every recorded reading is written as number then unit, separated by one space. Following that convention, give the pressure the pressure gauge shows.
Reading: 14 kg/cm²
